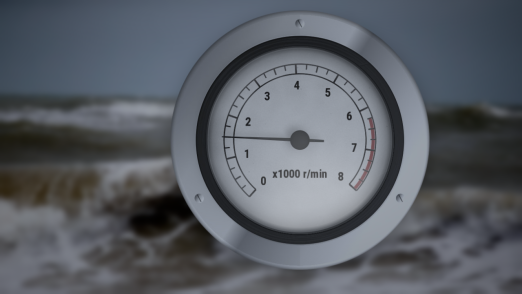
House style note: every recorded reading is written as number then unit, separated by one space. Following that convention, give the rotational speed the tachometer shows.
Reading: 1500 rpm
